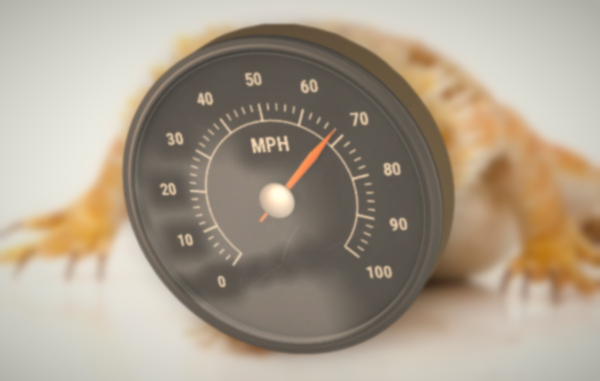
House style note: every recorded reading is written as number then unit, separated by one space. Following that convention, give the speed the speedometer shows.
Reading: 68 mph
